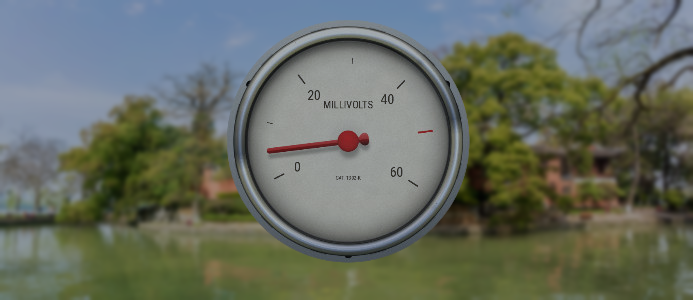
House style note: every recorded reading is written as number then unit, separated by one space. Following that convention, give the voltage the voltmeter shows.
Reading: 5 mV
